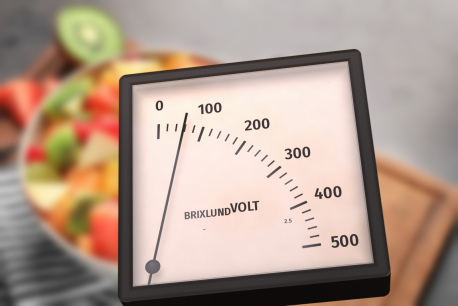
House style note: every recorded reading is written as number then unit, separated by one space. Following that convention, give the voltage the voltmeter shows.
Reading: 60 V
